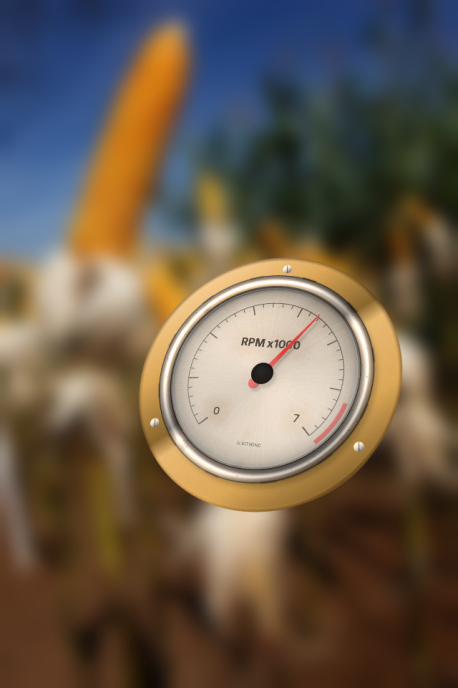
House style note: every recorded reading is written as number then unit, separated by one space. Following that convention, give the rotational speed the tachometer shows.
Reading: 4400 rpm
